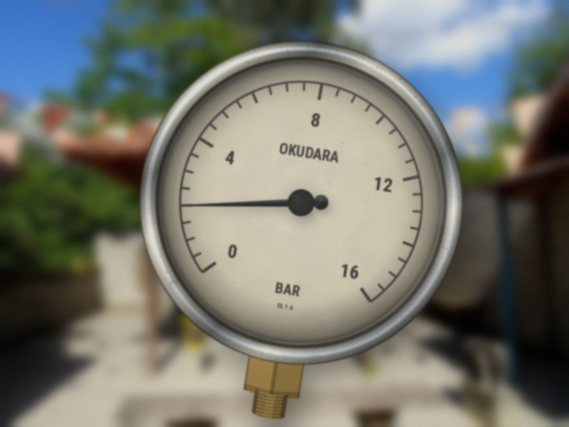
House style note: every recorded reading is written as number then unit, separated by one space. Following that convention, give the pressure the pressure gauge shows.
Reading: 2 bar
